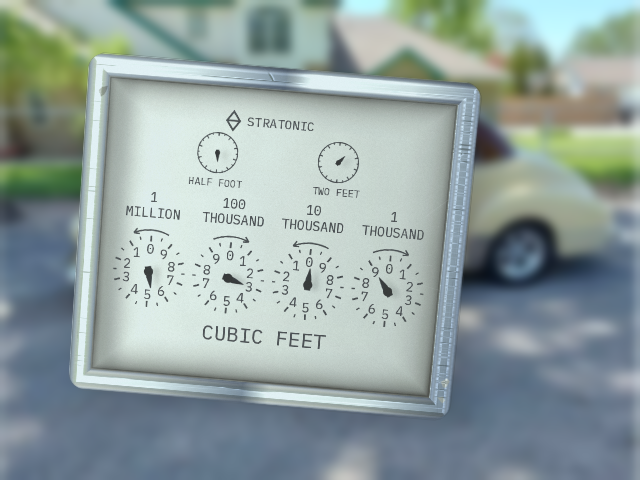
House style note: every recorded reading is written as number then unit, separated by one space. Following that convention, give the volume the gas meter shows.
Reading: 529900 ft³
